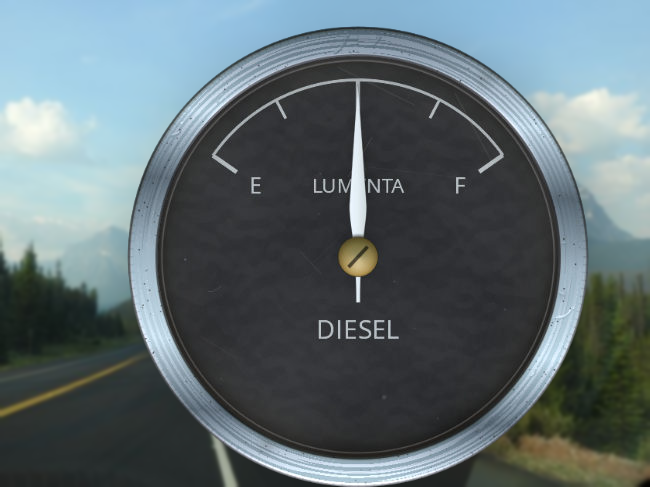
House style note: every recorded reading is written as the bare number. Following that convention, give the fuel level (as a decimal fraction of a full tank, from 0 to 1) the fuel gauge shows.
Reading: 0.5
